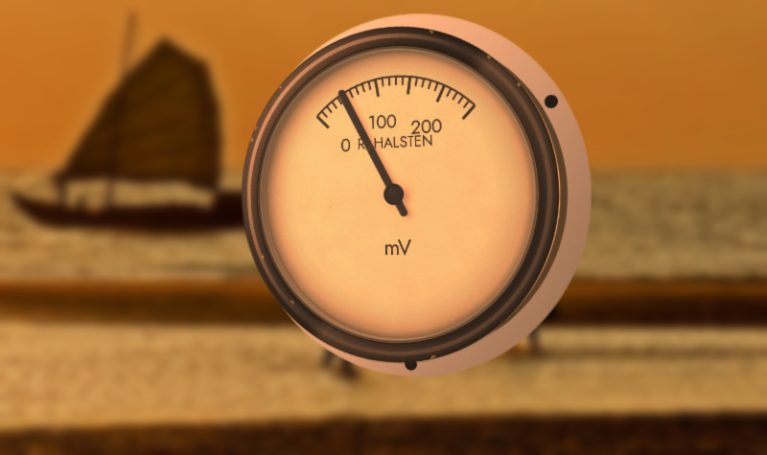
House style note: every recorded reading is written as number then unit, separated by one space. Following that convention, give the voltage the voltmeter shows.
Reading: 50 mV
